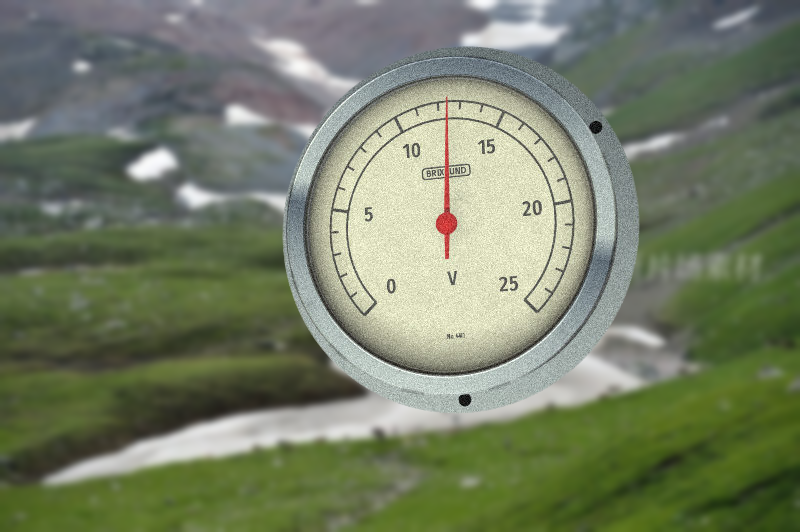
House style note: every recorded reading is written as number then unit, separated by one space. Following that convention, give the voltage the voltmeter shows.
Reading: 12.5 V
